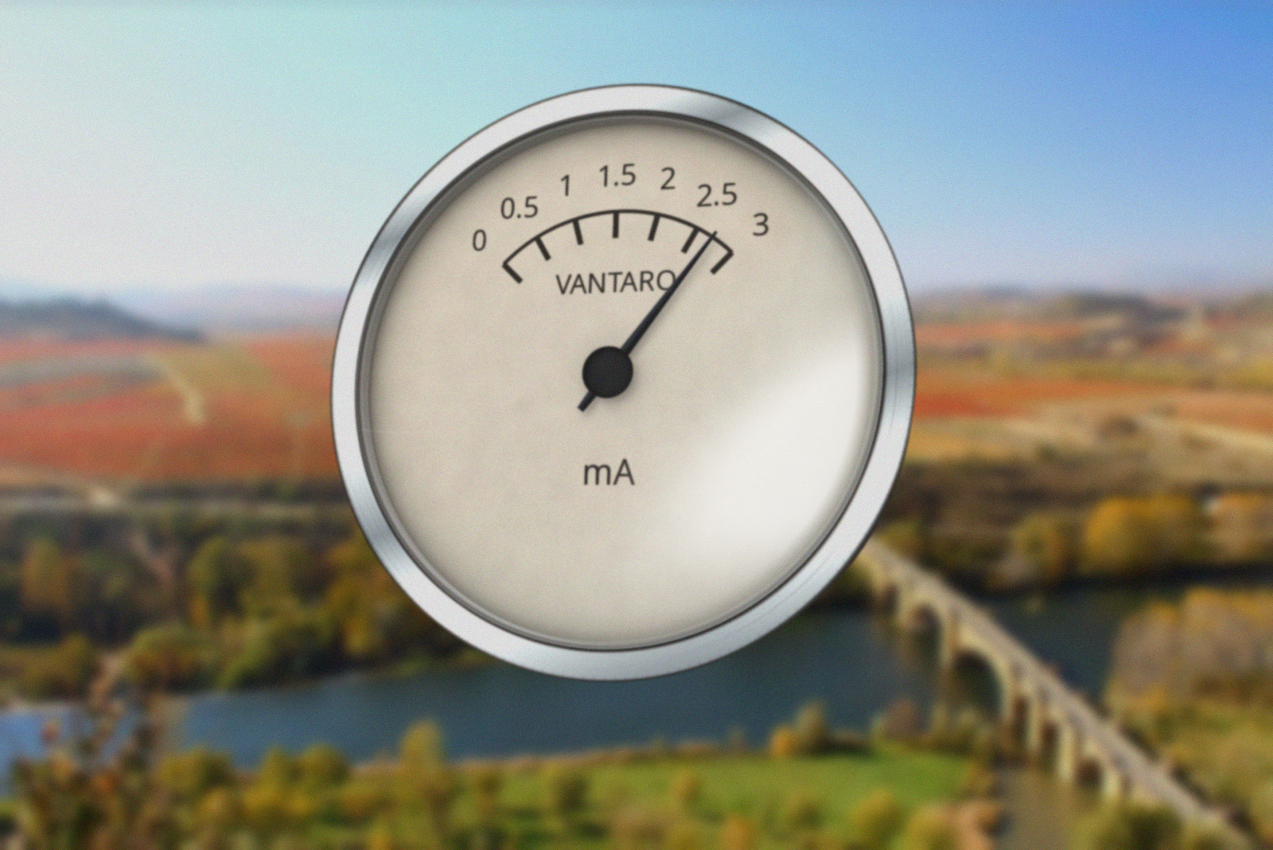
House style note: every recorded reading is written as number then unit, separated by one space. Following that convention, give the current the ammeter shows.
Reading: 2.75 mA
